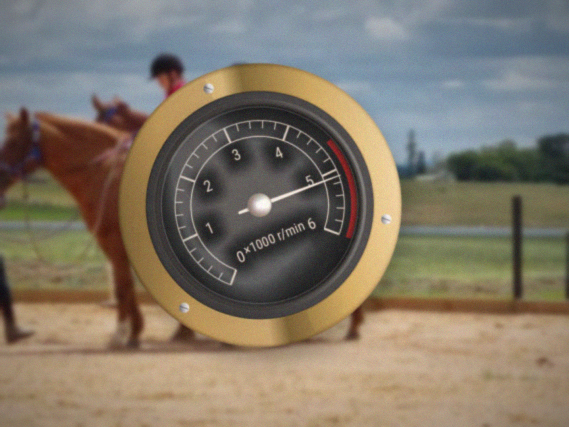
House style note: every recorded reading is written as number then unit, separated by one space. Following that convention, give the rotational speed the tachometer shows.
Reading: 5100 rpm
